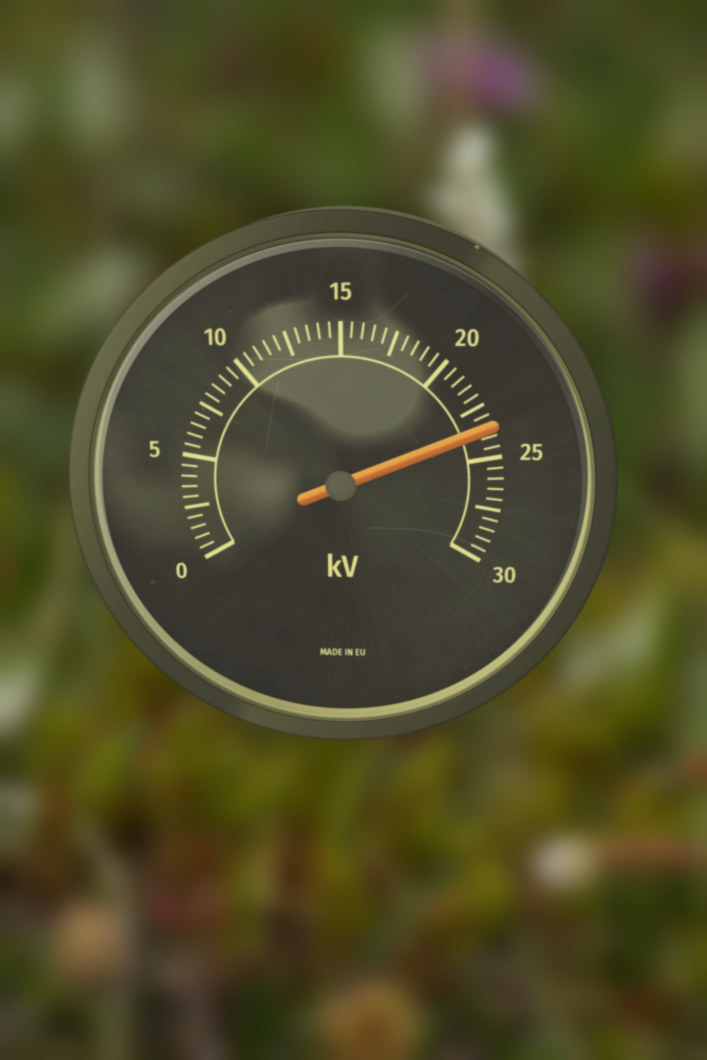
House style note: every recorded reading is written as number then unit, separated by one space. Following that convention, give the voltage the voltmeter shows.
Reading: 23.5 kV
